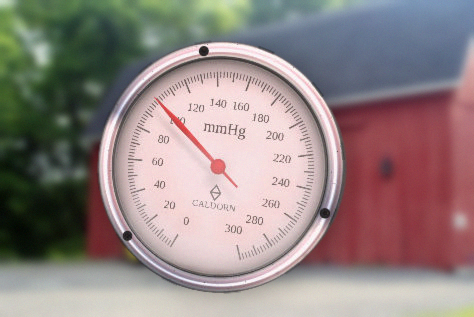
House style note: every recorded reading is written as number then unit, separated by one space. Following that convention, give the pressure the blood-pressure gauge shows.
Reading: 100 mmHg
